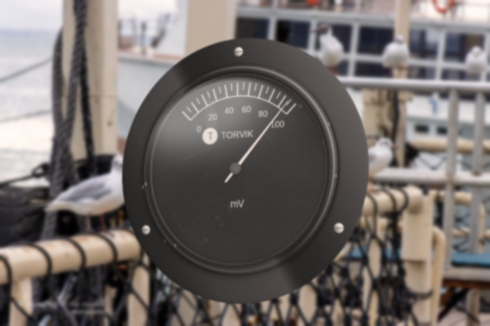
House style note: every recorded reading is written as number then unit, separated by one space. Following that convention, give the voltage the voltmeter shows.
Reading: 95 mV
